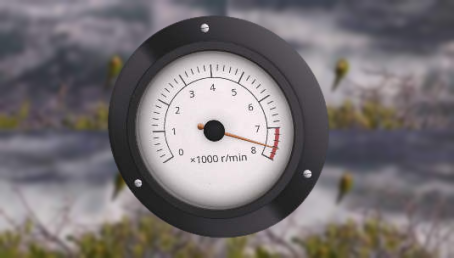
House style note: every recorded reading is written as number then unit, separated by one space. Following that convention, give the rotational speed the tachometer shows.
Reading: 7600 rpm
